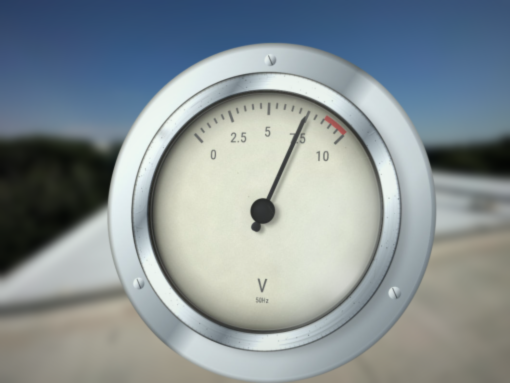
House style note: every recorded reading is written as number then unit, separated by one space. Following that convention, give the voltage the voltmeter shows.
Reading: 7.5 V
